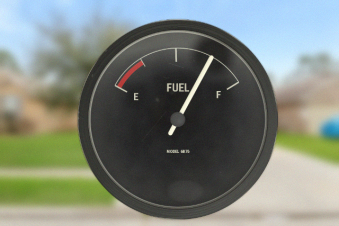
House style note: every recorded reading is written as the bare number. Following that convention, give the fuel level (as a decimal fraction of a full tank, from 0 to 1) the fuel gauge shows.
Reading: 0.75
